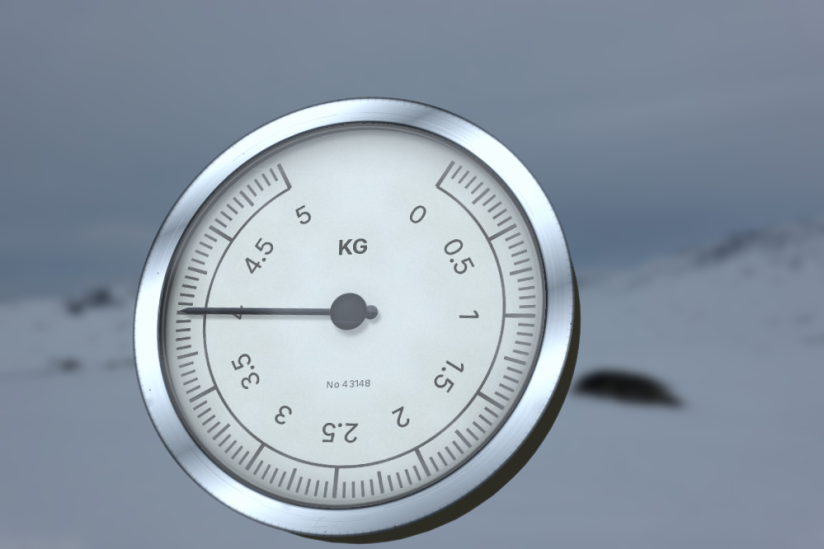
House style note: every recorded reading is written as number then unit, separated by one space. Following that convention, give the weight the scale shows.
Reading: 4 kg
